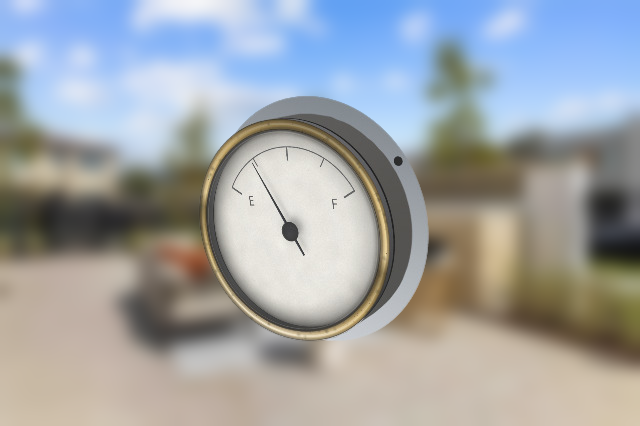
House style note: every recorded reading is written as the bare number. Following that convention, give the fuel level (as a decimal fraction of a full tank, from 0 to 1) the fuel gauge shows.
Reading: 0.25
